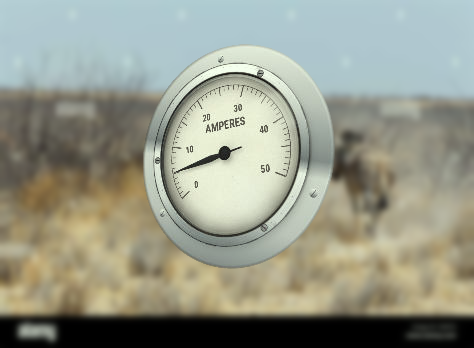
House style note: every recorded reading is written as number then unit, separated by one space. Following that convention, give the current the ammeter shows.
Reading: 5 A
